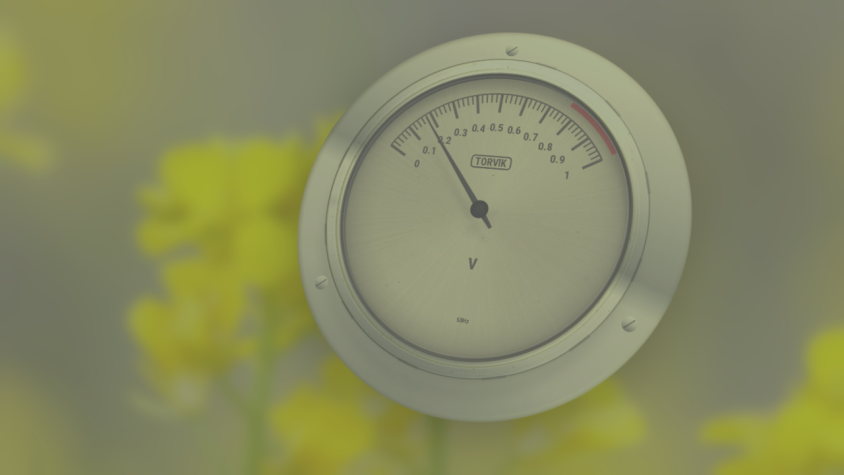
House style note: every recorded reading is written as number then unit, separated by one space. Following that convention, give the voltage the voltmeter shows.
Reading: 0.18 V
